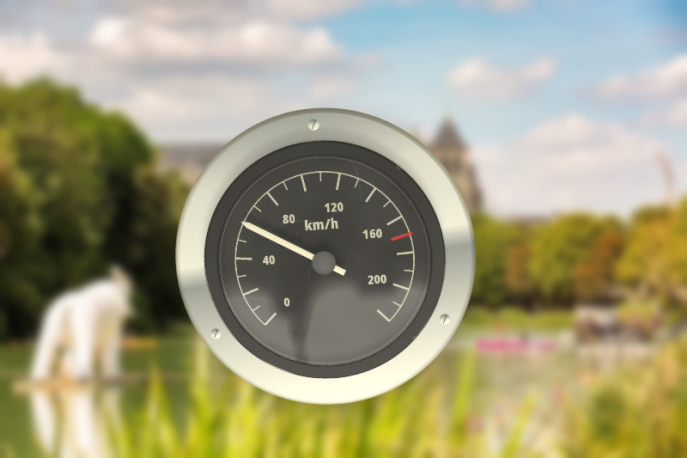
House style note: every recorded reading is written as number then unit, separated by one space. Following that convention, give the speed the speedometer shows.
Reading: 60 km/h
